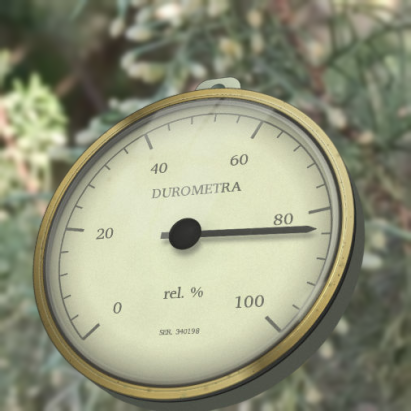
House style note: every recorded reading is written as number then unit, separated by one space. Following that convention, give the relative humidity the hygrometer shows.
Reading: 84 %
